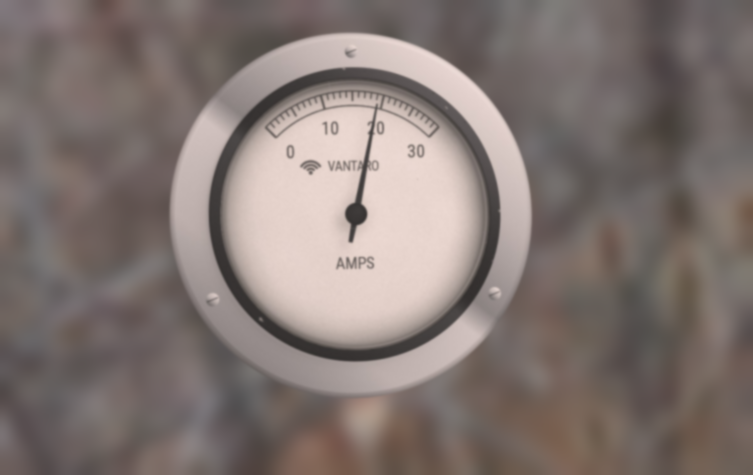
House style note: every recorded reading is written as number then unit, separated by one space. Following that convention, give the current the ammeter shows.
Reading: 19 A
